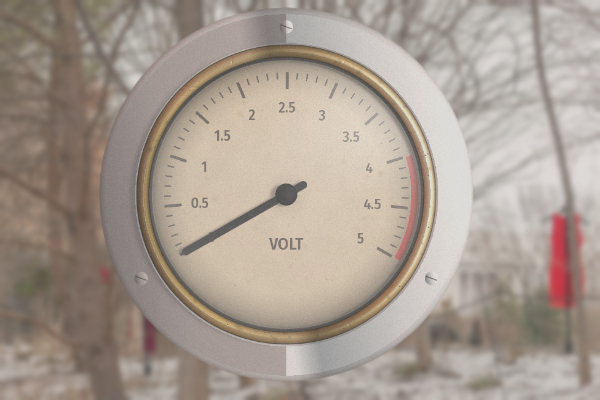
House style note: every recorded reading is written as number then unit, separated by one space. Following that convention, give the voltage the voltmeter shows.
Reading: 0 V
